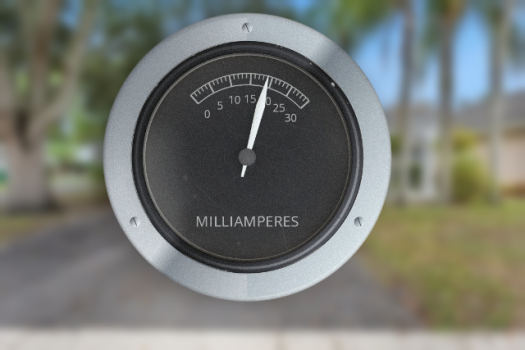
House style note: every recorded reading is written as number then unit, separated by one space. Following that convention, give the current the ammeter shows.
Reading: 19 mA
